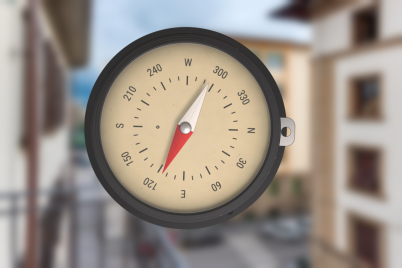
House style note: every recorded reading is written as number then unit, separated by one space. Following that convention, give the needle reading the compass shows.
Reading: 115 °
